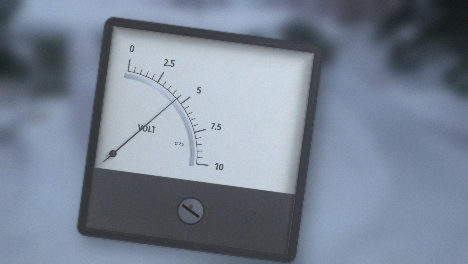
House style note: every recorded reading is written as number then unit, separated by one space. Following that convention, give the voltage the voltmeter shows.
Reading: 4.5 V
